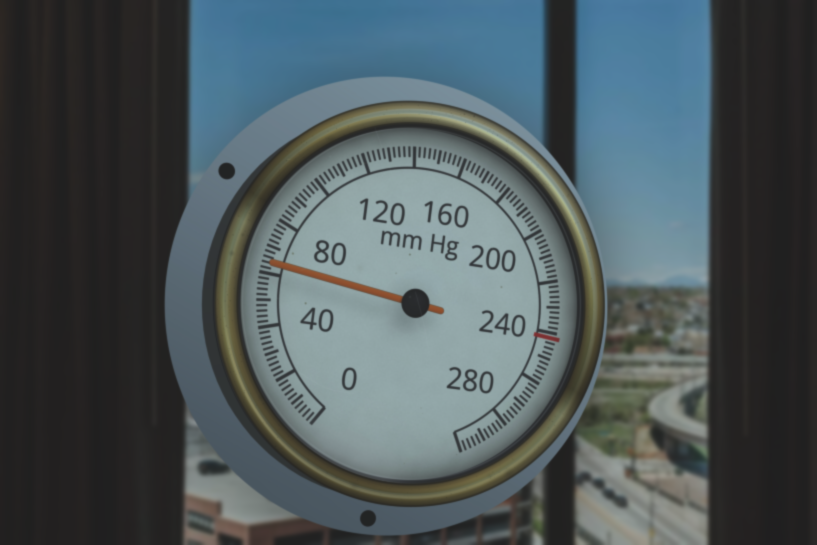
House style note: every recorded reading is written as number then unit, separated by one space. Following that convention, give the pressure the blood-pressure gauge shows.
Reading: 64 mmHg
